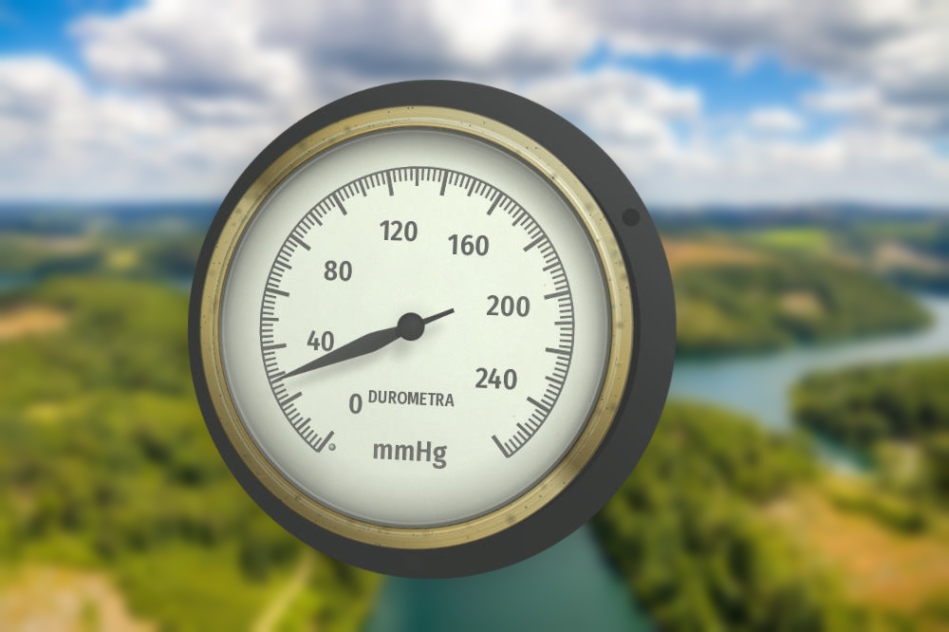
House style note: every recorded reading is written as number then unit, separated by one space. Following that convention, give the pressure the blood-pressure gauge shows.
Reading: 28 mmHg
